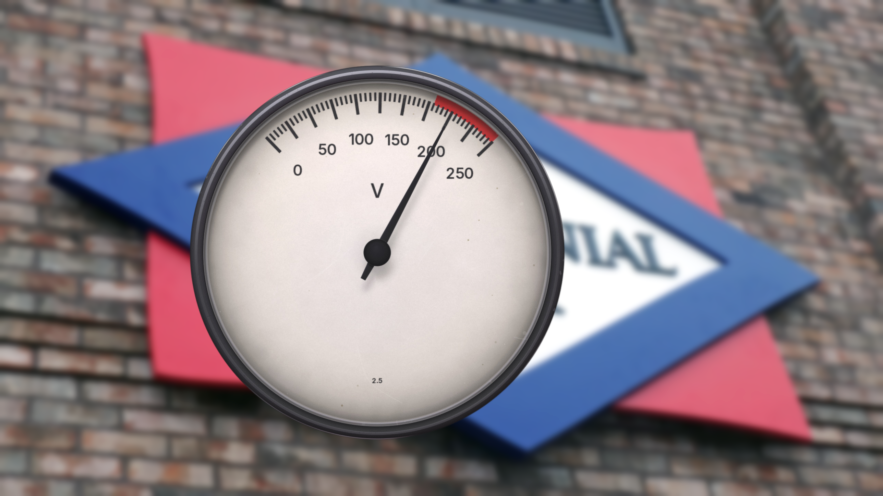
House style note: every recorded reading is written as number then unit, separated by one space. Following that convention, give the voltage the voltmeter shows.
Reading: 200 V
